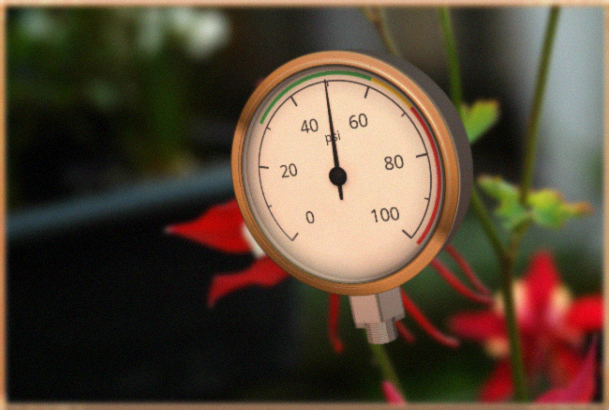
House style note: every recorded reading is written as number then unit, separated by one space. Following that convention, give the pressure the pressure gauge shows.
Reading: 50 psi
